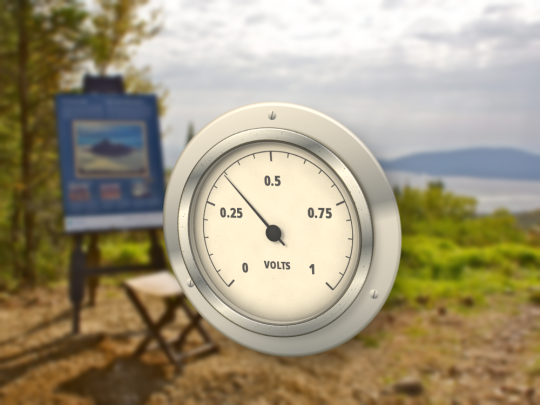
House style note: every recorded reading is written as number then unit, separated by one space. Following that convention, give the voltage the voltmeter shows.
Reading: 0.35 V
